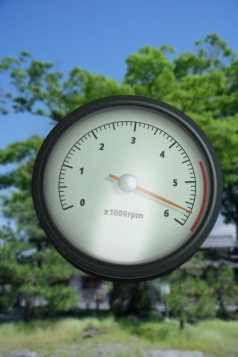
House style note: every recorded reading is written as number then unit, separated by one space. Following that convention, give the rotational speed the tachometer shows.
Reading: 5700 rpm
